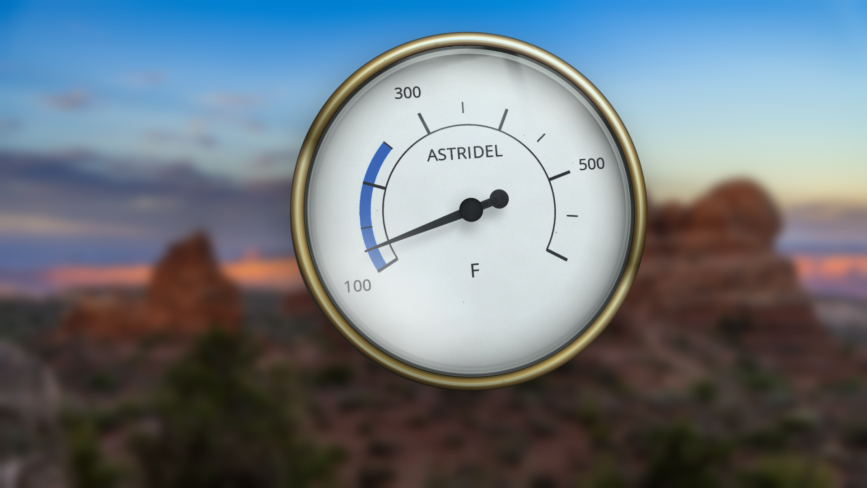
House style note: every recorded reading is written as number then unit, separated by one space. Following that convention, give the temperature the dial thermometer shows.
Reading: 125 °F
